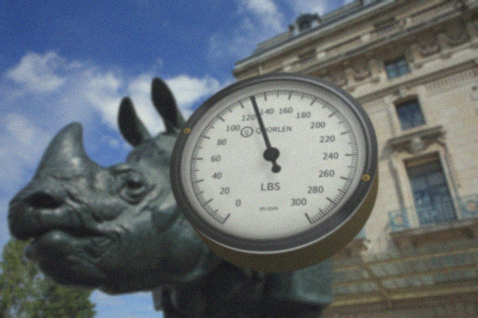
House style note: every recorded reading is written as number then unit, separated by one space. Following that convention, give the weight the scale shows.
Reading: 130 lb
